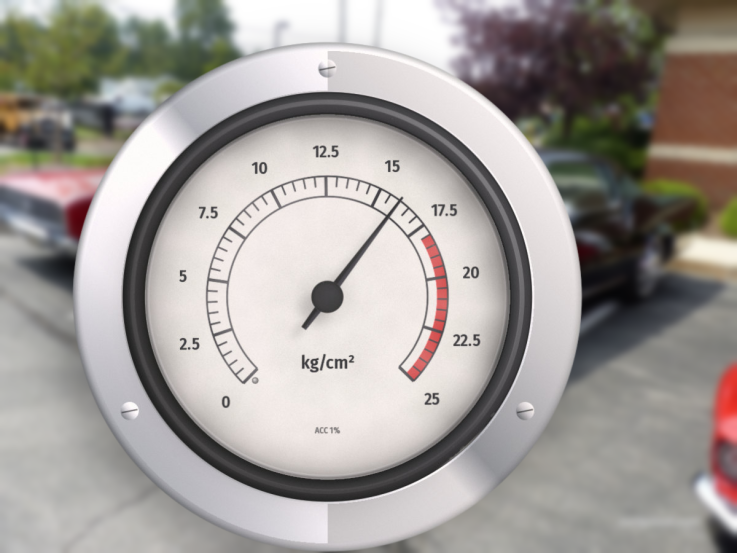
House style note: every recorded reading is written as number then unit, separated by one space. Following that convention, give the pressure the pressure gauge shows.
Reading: 16 kg/cm²
